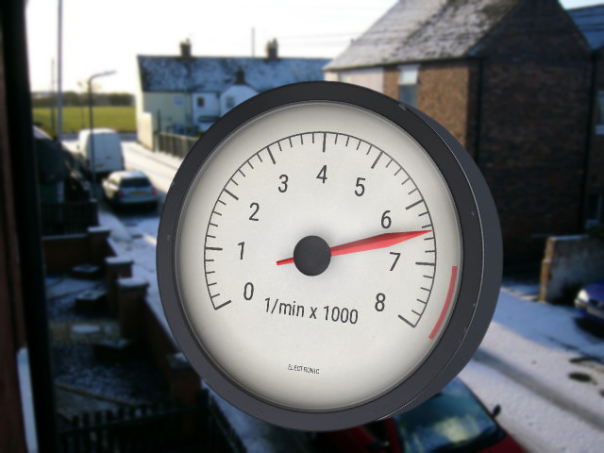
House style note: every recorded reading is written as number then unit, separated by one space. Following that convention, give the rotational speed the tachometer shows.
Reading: 6500 rpm
